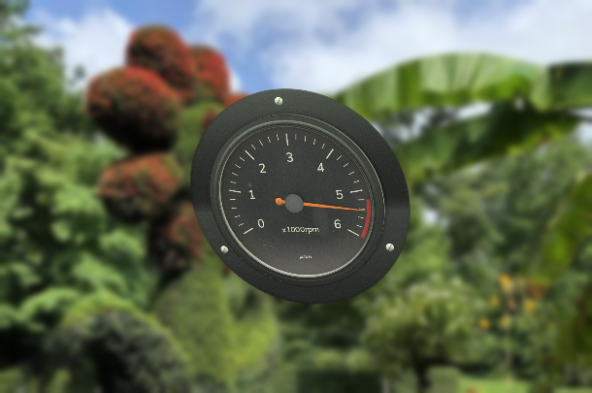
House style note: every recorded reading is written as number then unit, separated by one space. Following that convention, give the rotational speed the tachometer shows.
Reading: 5400 rpm
